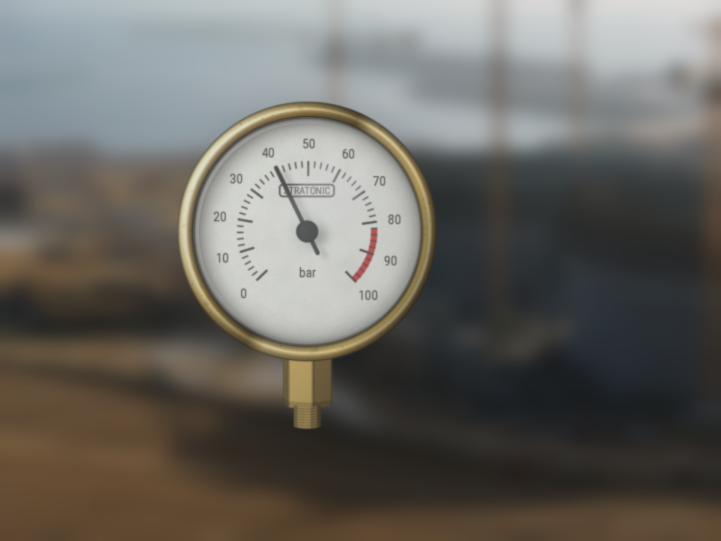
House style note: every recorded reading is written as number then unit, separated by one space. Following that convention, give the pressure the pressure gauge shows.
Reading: 40 bar
